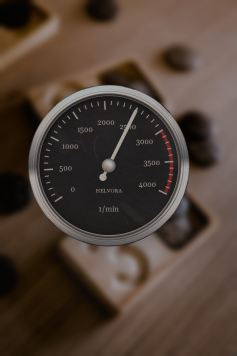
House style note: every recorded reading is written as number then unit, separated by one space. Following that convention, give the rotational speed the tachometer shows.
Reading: 2500 rpm
